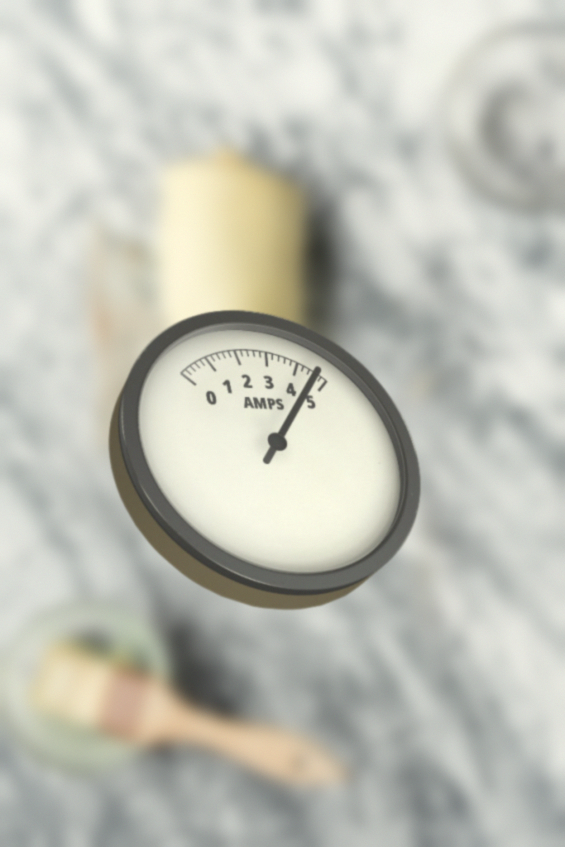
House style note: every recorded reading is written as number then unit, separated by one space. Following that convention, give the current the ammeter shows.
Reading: 4.6 A
